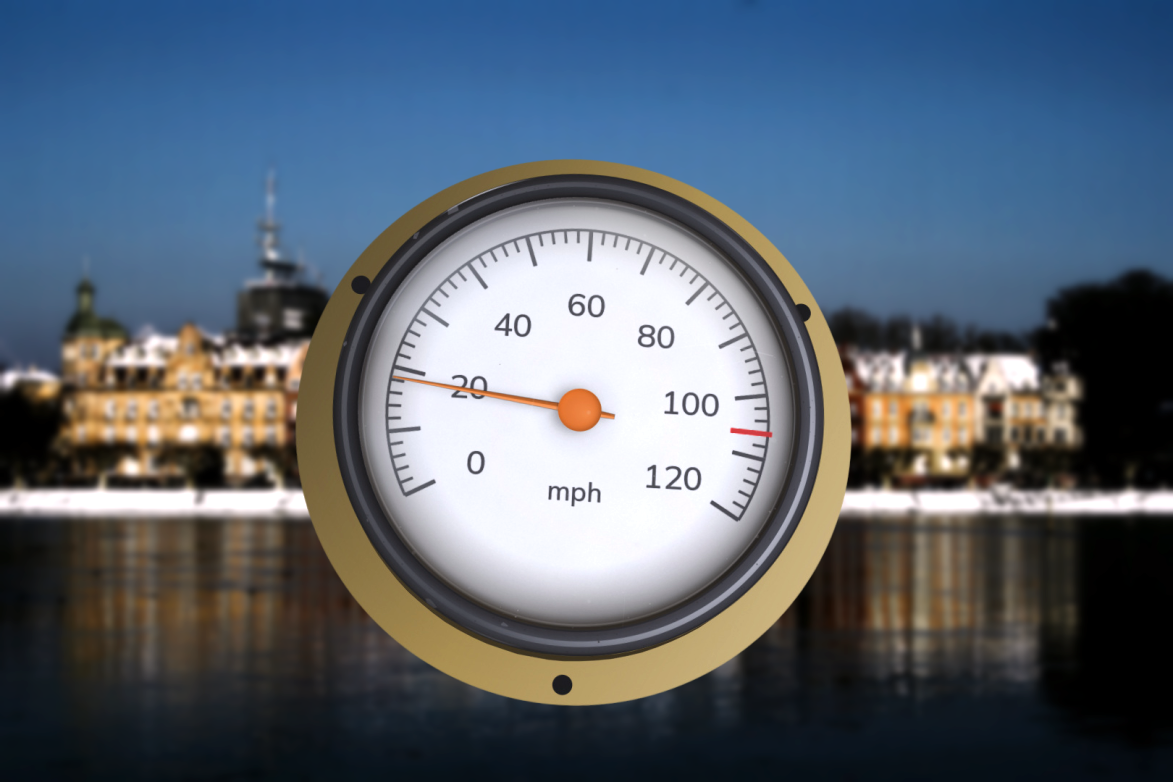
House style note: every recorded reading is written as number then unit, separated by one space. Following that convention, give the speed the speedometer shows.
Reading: 18 mph
